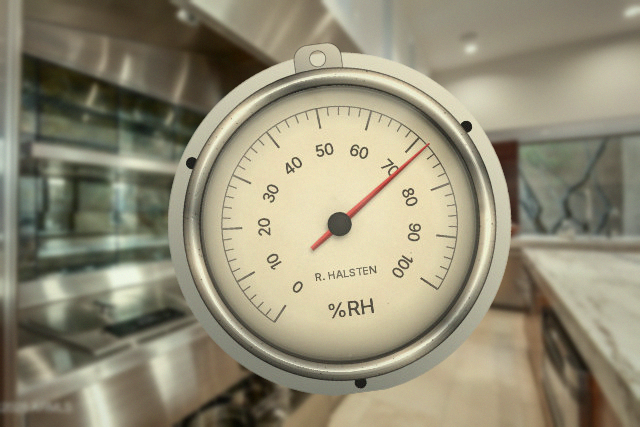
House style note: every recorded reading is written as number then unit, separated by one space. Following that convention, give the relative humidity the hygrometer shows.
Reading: 72 %
